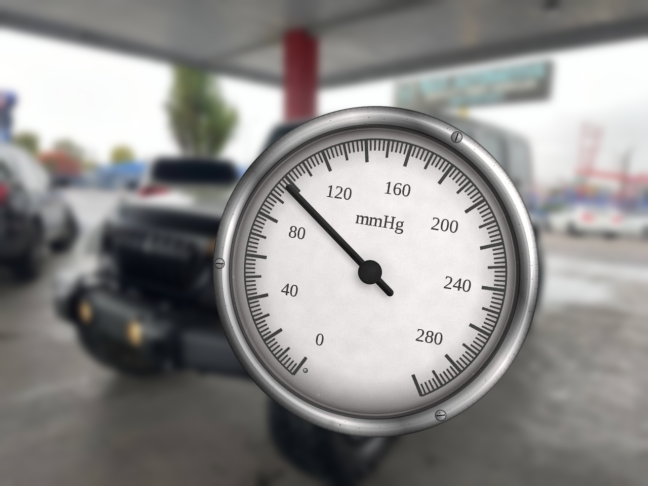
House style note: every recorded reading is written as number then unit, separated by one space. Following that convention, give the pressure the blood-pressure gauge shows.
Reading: 98 mmHg
